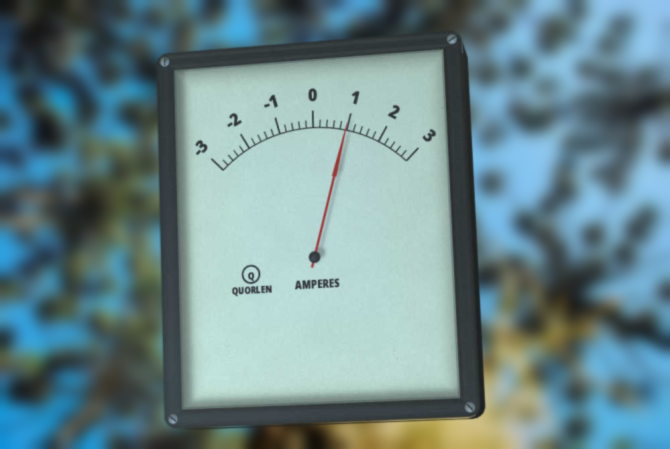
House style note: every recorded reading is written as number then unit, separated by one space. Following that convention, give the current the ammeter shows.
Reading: 1 A
